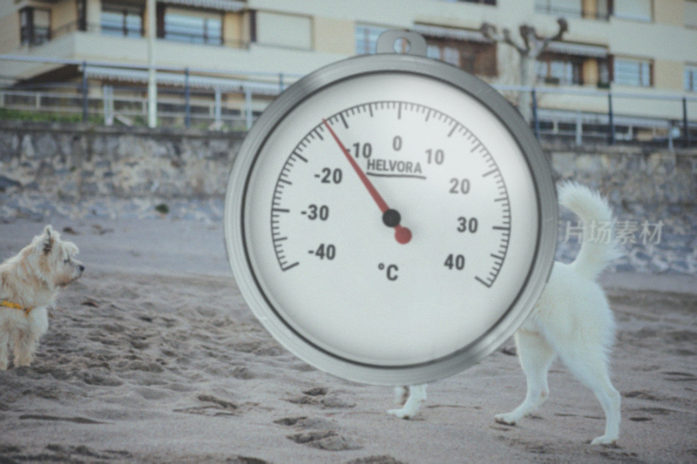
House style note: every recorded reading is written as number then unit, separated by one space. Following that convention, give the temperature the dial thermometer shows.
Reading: -13 °C
